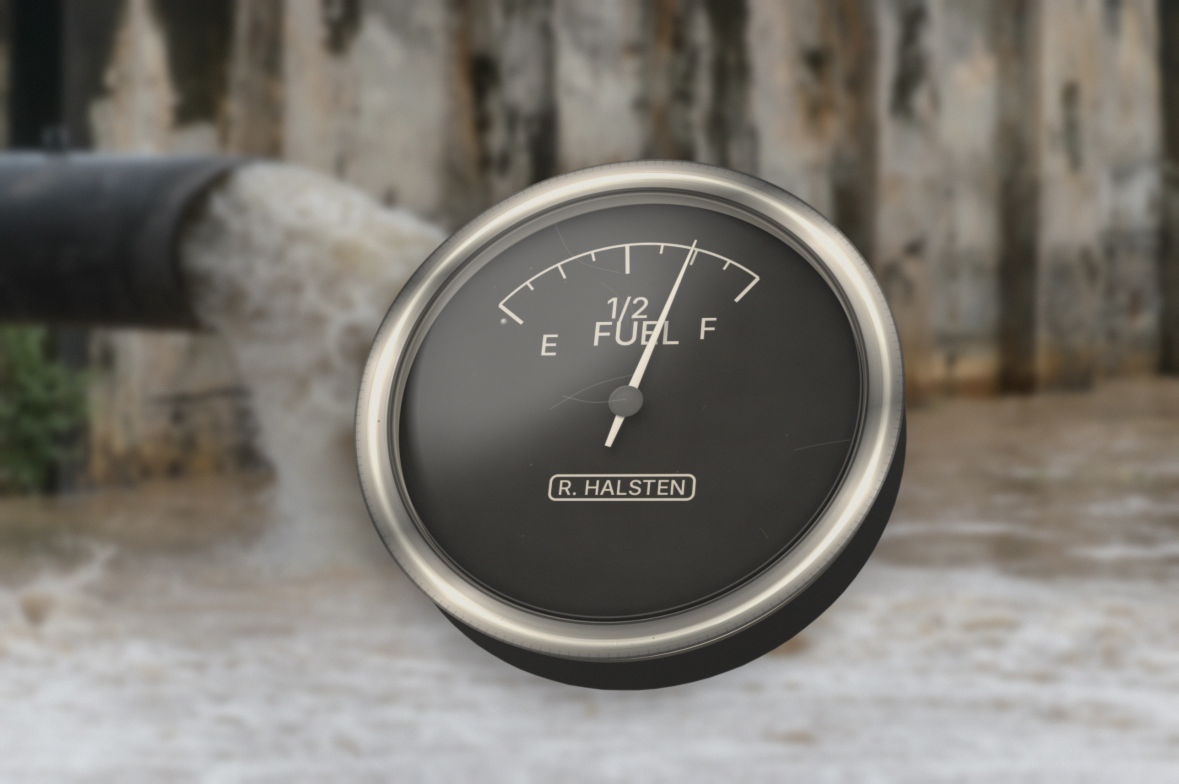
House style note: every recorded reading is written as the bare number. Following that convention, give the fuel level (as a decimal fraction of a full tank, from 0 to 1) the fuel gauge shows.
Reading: 0.75
